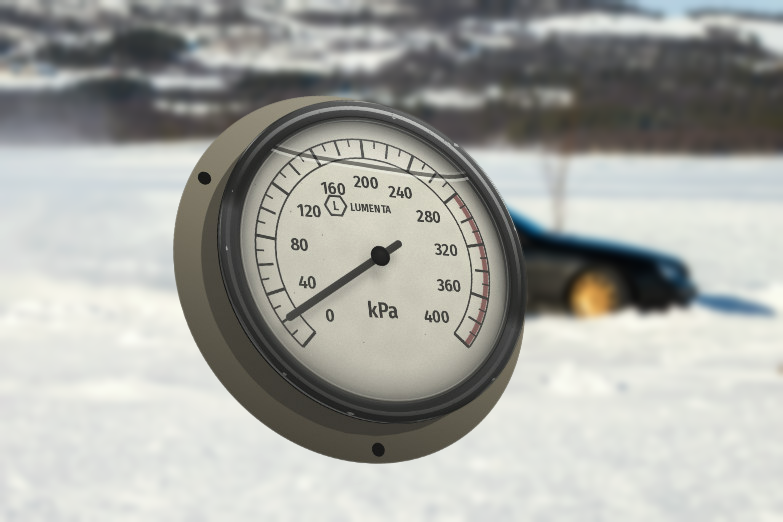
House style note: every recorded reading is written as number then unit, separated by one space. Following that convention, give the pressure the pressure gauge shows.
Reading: 20 kPa
